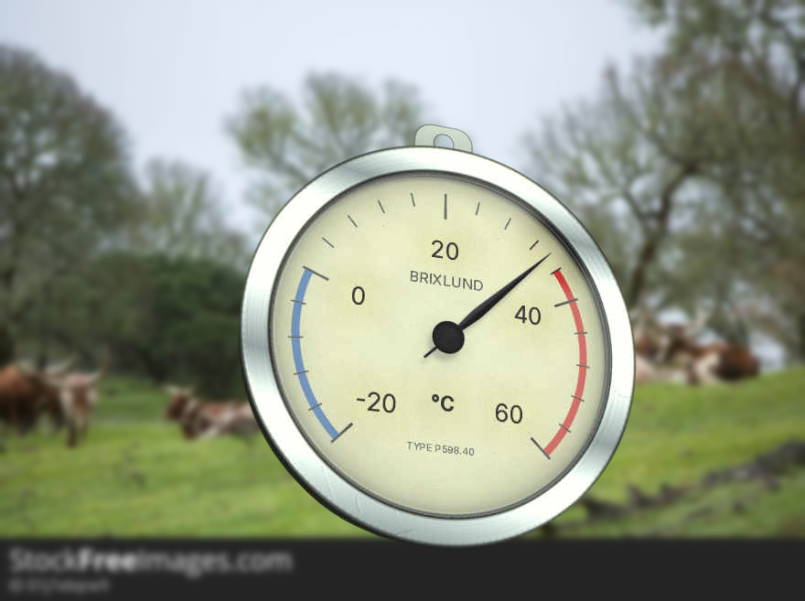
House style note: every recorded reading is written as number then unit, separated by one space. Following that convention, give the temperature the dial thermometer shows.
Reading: 34 °C
